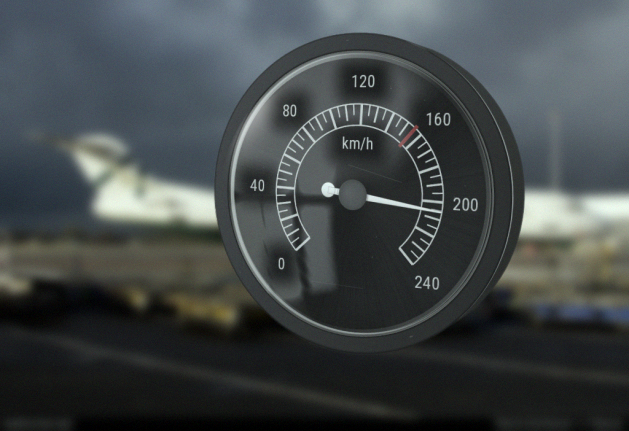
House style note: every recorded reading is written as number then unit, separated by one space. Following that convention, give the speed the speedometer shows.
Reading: 205 km/h
